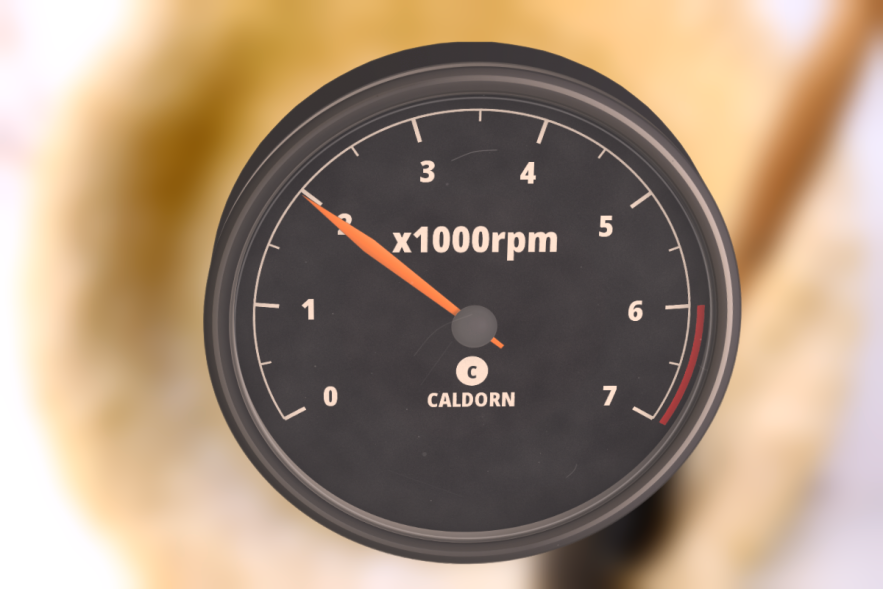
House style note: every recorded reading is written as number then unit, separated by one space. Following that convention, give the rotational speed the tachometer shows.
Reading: 2000 rpm
